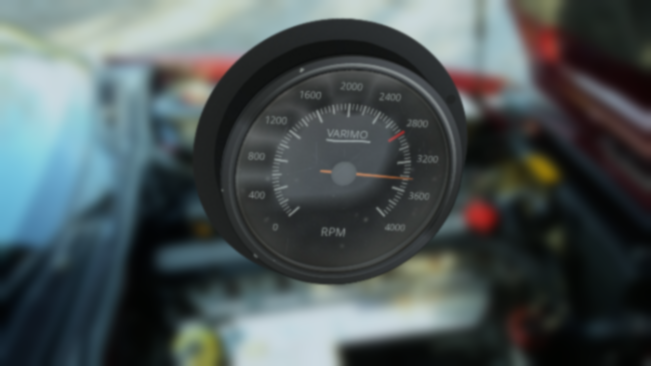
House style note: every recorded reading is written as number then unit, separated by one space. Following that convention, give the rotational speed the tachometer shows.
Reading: 3400 rpm
